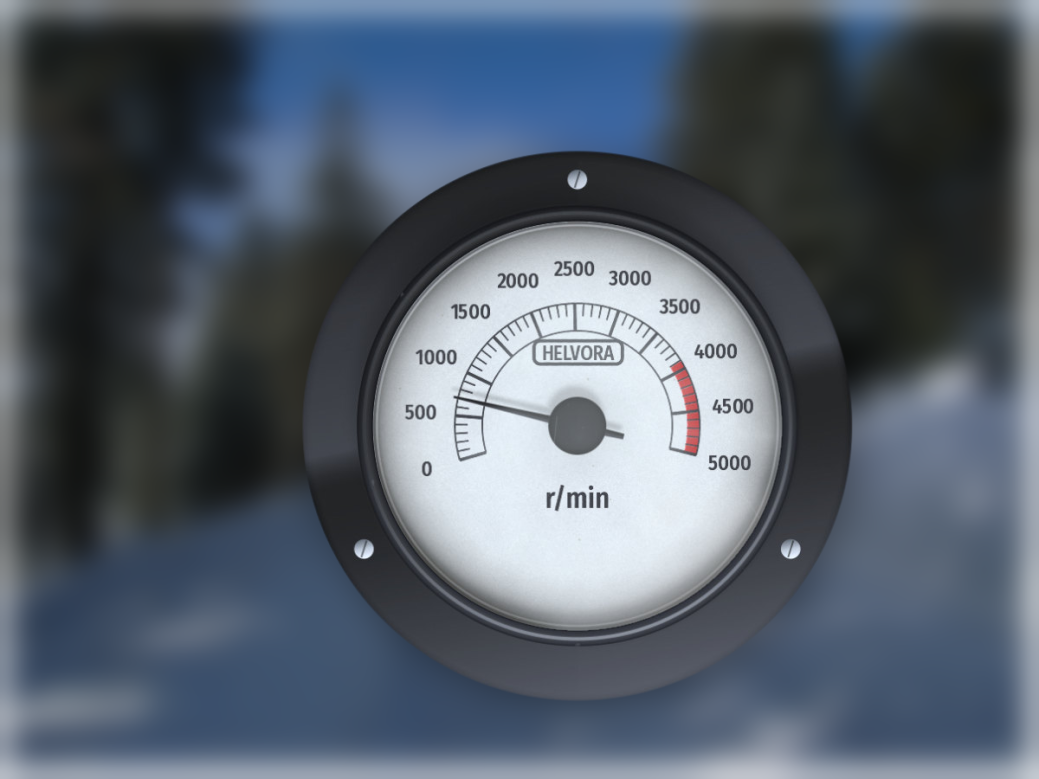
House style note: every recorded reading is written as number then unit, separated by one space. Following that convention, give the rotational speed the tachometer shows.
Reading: 700 rpm
